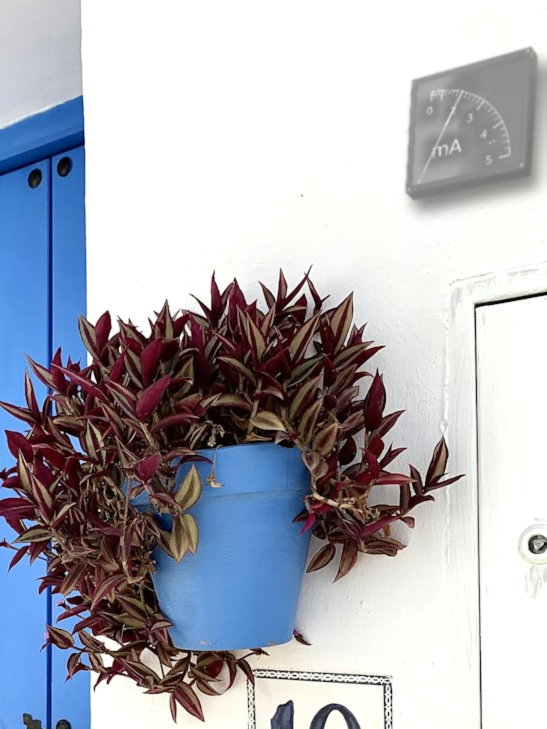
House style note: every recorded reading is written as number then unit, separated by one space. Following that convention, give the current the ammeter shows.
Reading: 2 mA
